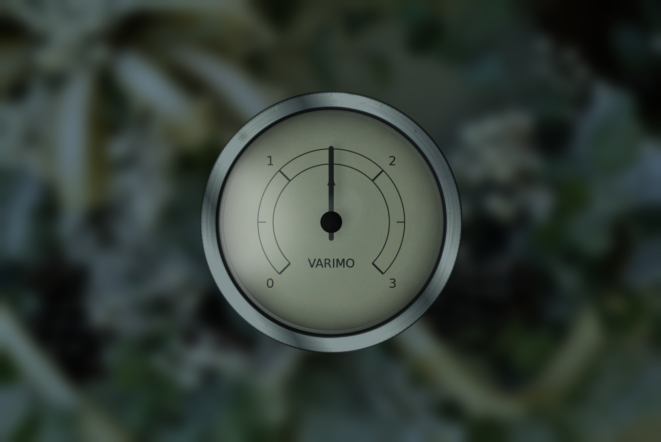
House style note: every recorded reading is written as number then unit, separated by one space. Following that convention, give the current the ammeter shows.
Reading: 1.5 A
